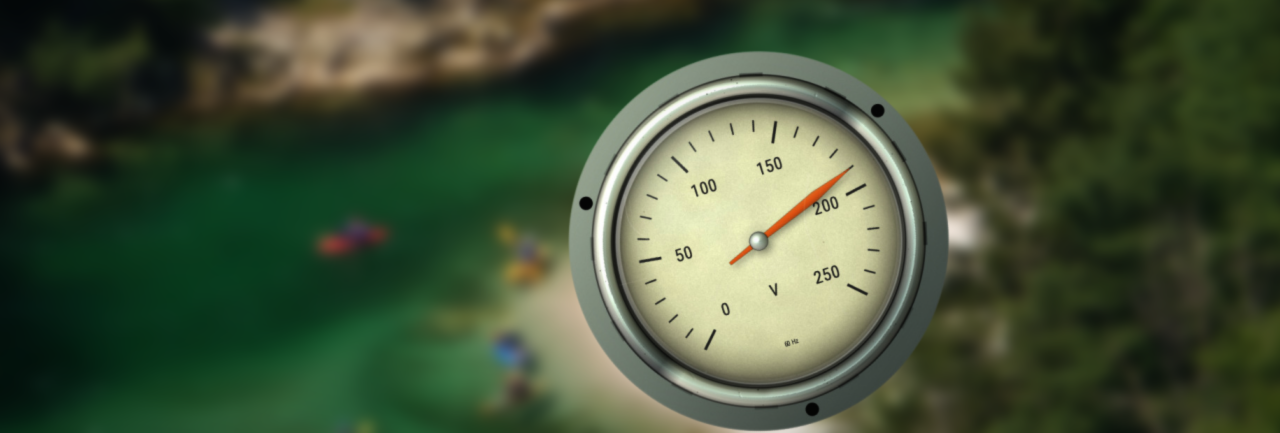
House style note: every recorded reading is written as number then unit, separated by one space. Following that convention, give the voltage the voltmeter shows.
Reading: 190 V
